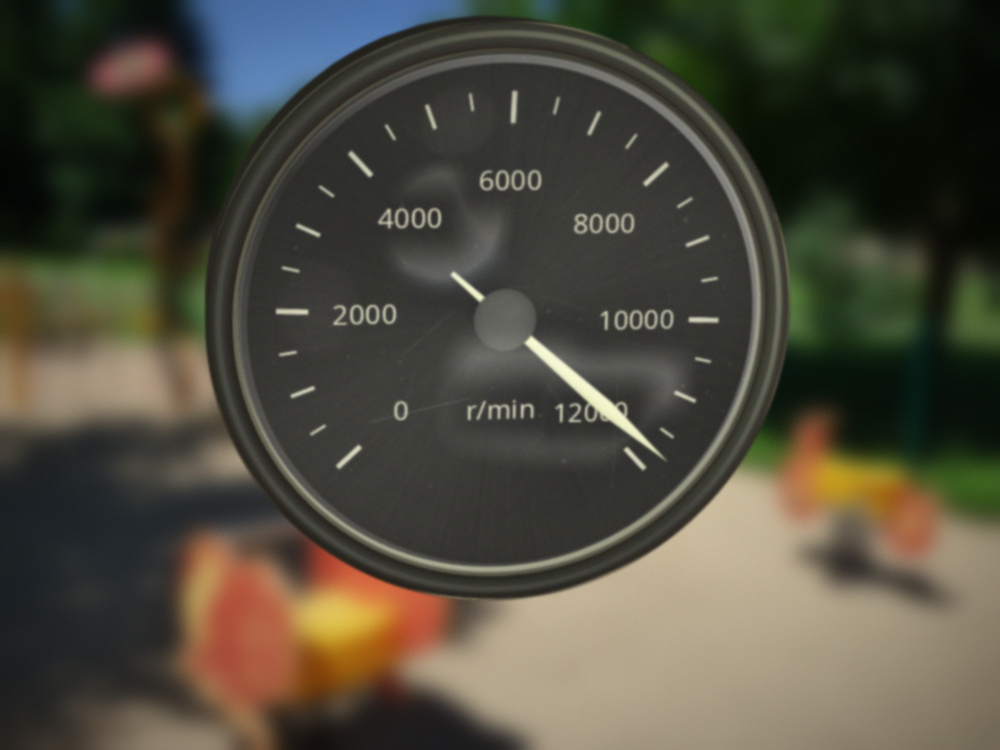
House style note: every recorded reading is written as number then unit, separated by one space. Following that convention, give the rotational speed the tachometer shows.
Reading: 11750 rpm
